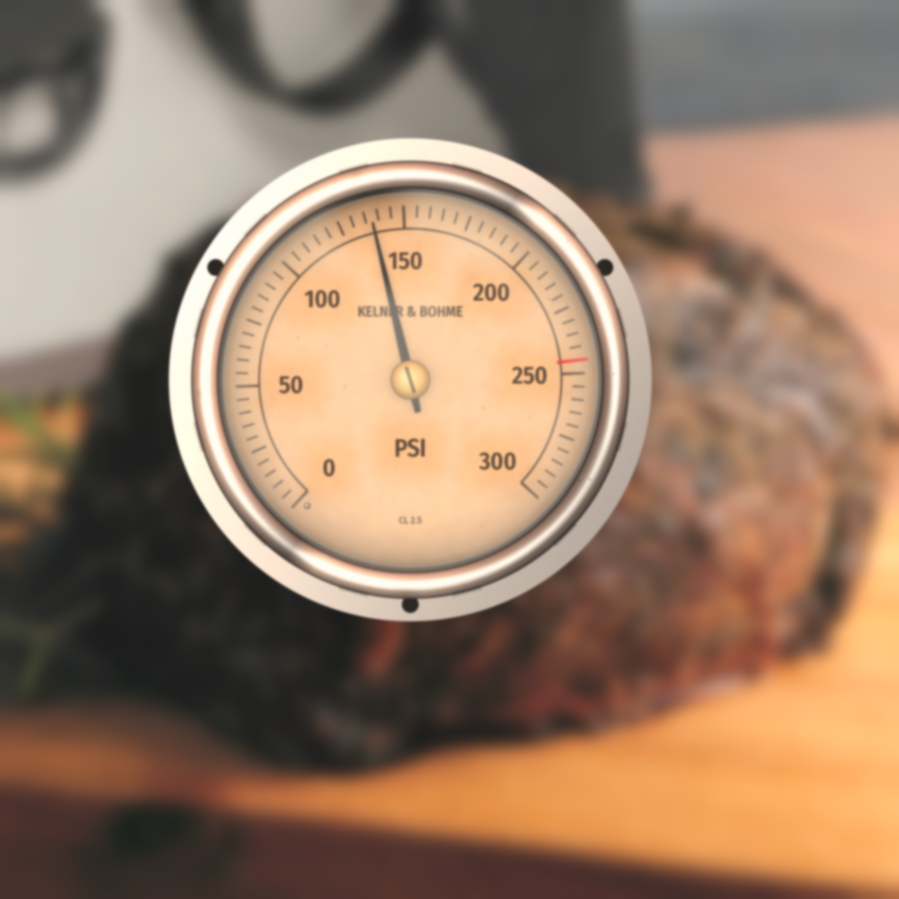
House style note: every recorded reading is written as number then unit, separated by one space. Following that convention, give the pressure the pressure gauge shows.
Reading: 137.5 psi
